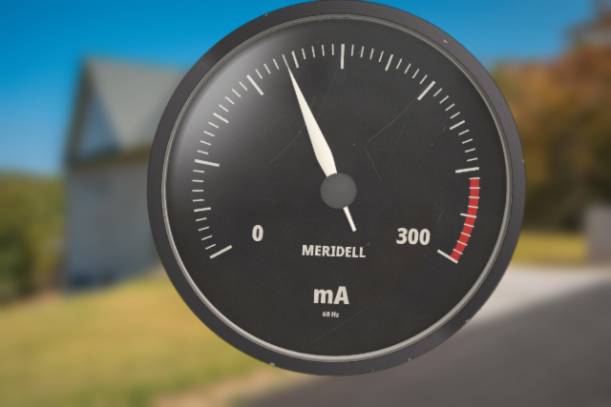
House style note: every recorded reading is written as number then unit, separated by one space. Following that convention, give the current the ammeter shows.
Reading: 120 mA
